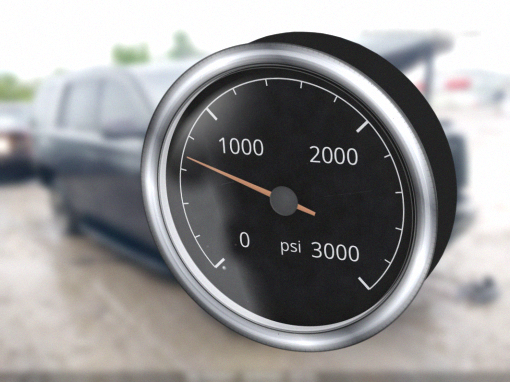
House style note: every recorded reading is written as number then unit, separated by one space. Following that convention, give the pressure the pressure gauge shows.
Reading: 700 psi
